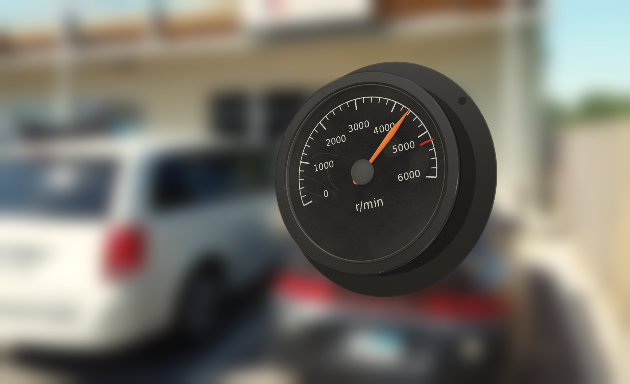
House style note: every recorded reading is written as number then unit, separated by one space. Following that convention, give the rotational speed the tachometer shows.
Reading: 4400 rpm
